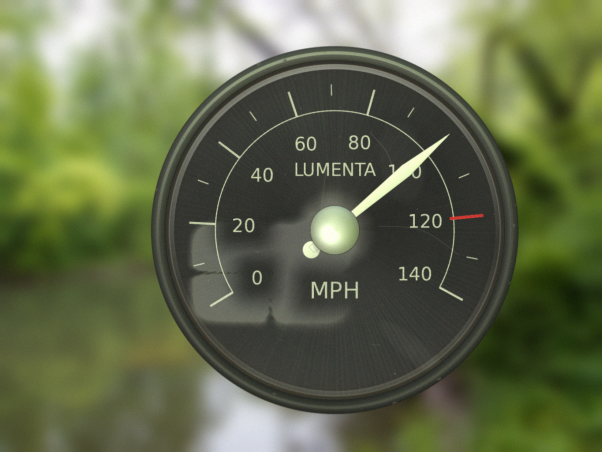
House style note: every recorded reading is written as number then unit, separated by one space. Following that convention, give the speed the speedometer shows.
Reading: 100 mph
